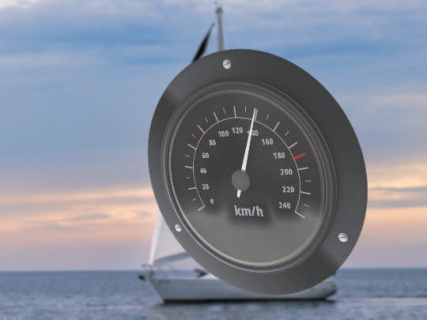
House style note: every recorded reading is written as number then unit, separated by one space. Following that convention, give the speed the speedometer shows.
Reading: 140 km/h
